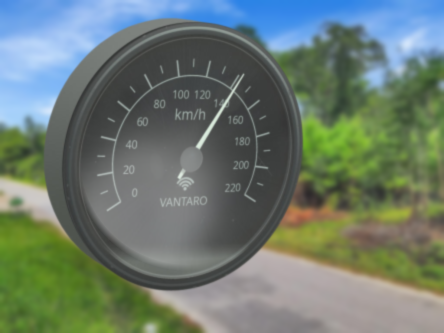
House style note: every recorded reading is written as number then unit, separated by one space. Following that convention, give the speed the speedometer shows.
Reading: 140 km/h
